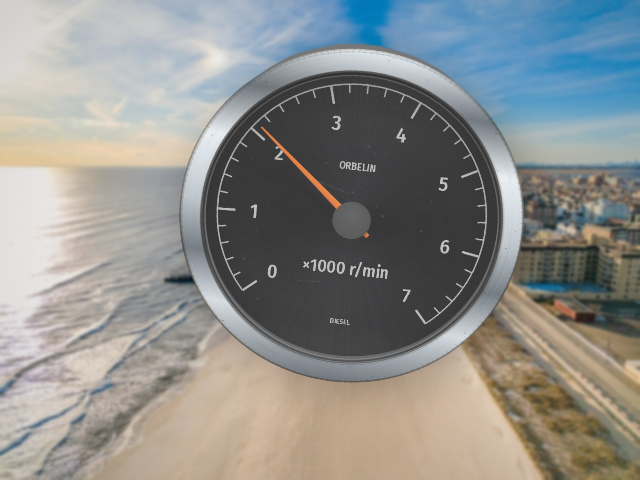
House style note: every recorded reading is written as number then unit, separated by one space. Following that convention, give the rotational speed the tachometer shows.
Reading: 2100 rpm
